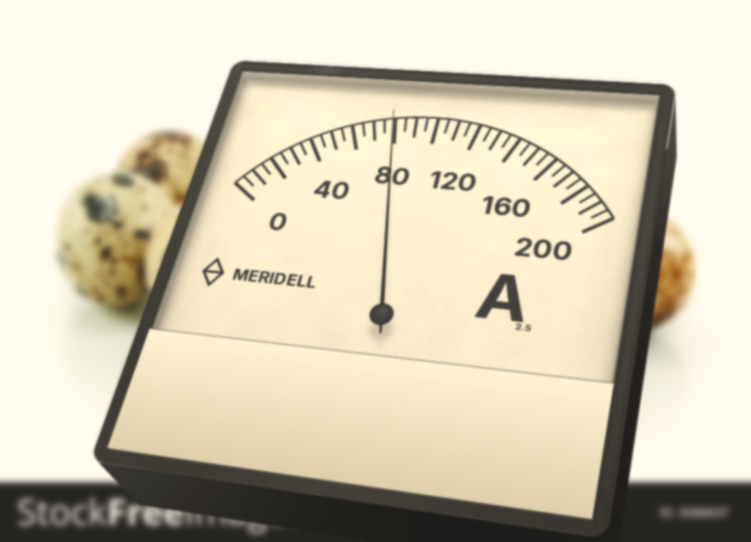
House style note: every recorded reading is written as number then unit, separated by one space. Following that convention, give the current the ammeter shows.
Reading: 80 A
